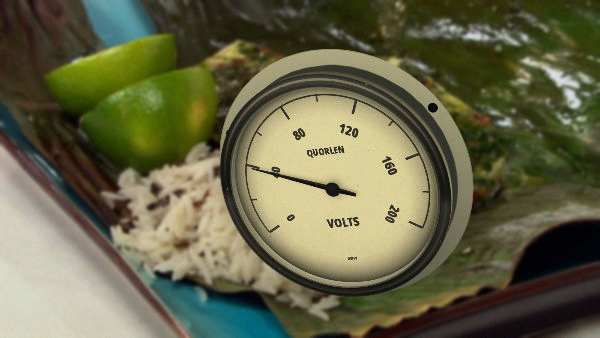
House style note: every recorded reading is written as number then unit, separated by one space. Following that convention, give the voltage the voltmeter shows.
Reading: 40 V
